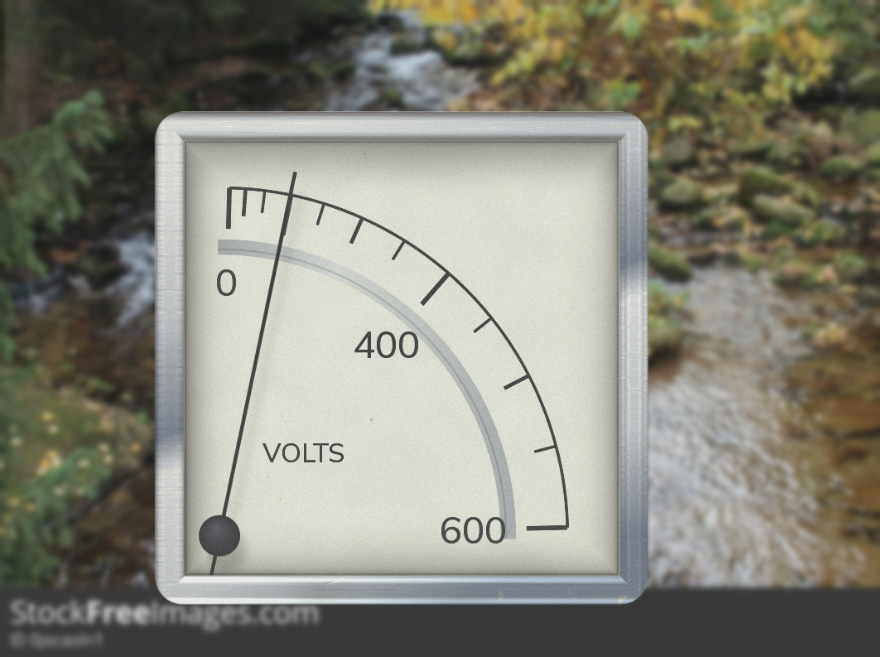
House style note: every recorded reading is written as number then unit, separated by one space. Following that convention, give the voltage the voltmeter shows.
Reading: 200 V
